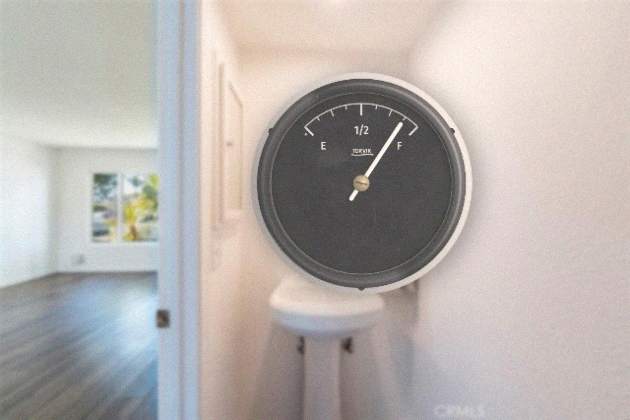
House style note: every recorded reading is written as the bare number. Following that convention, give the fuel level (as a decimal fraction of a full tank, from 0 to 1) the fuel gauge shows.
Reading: 0.875
